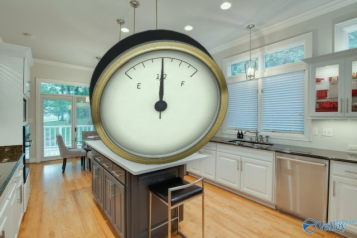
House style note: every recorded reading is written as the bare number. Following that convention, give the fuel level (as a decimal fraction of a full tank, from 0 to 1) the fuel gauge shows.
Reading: 0.5
